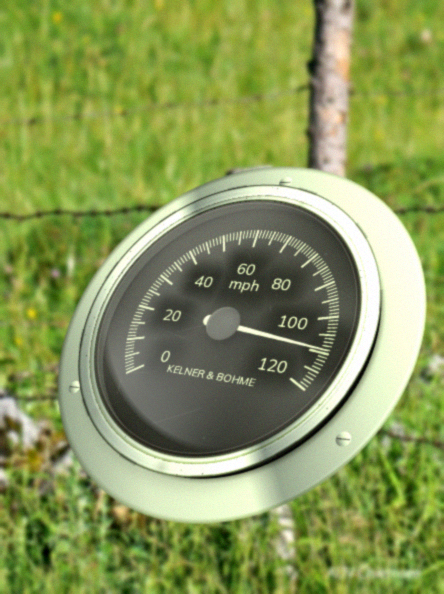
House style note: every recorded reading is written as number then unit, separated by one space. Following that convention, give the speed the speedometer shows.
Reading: 110 mph
